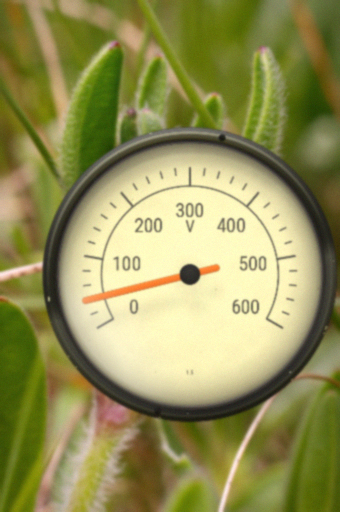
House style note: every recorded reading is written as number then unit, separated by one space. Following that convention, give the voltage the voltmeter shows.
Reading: 40 V
